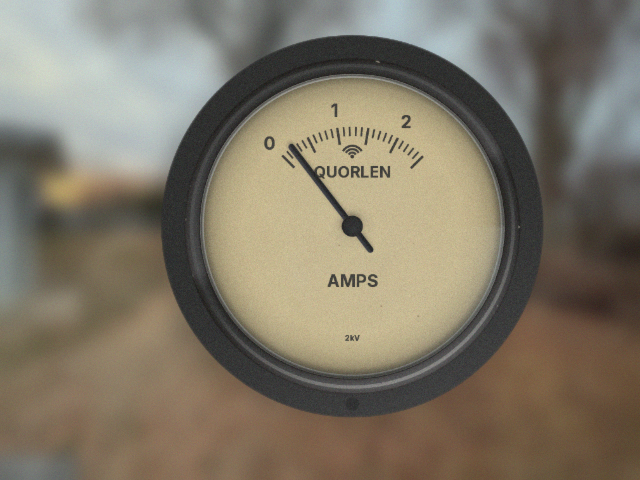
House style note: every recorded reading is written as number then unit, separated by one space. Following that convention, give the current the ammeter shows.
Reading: 0.2 A
